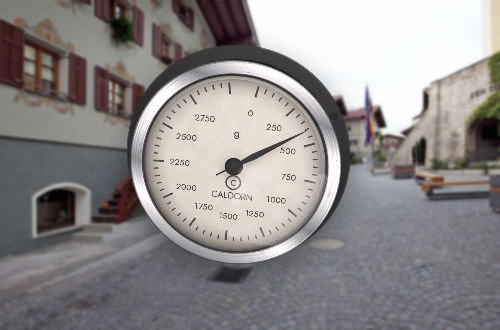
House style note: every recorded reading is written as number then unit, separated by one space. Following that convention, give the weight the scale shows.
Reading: 400 g
